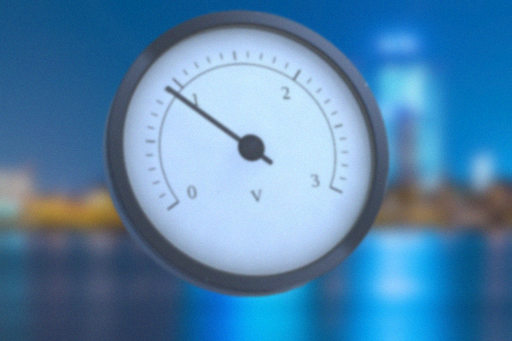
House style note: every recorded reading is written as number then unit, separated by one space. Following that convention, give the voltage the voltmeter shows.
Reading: 0.9 V
